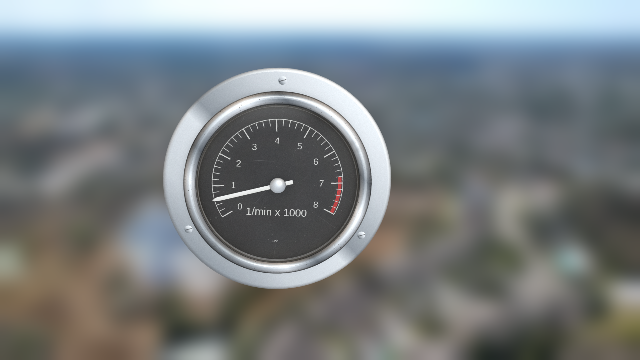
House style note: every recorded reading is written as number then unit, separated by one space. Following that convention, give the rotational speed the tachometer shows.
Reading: 600 rpm
